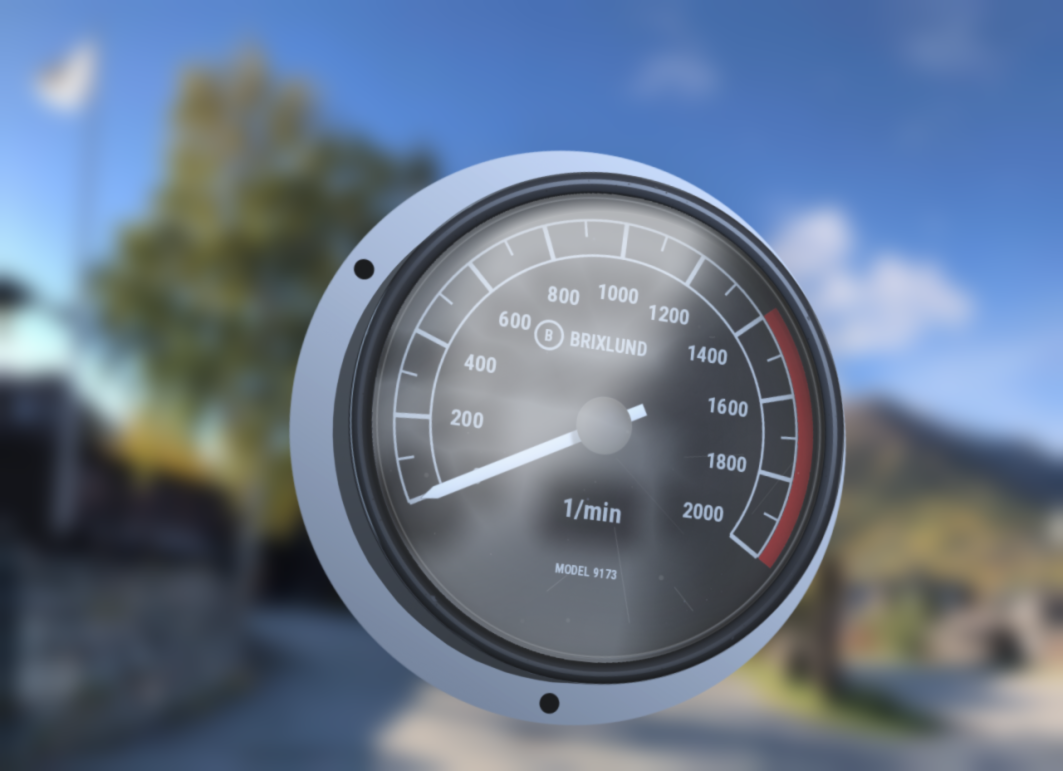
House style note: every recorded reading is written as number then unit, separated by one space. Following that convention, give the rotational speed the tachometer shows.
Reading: 0 rpm
